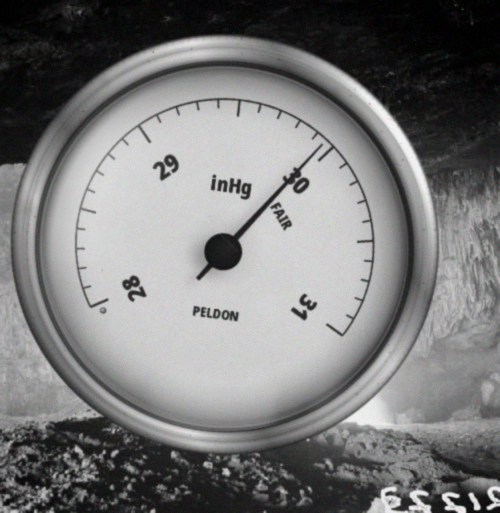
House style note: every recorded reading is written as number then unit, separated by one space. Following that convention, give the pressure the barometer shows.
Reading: 29.95 inHg
